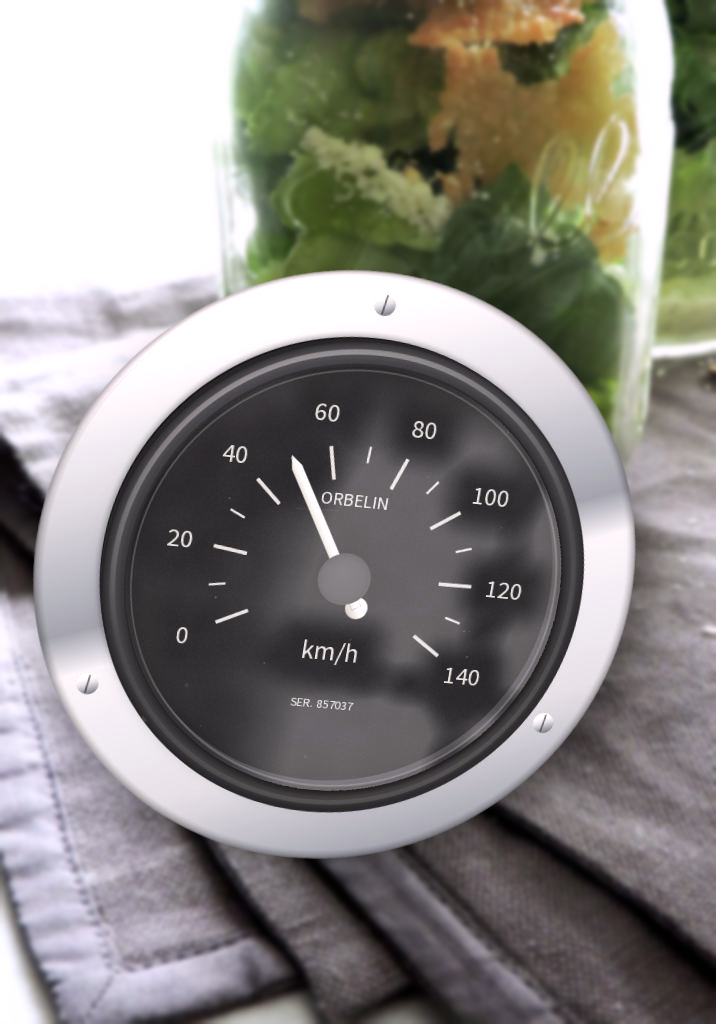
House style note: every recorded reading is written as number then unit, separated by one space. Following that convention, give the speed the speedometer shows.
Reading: 50 km/h
